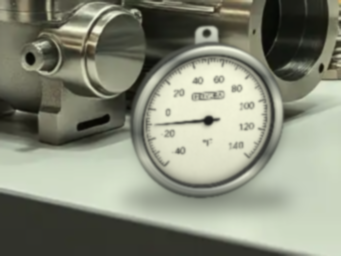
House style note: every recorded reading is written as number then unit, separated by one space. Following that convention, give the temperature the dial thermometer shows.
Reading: -10 °F
